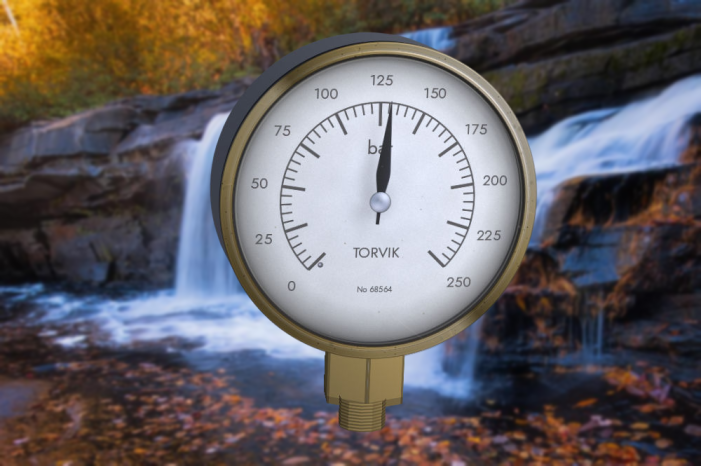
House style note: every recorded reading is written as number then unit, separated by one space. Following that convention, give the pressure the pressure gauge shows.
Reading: 130 bar
